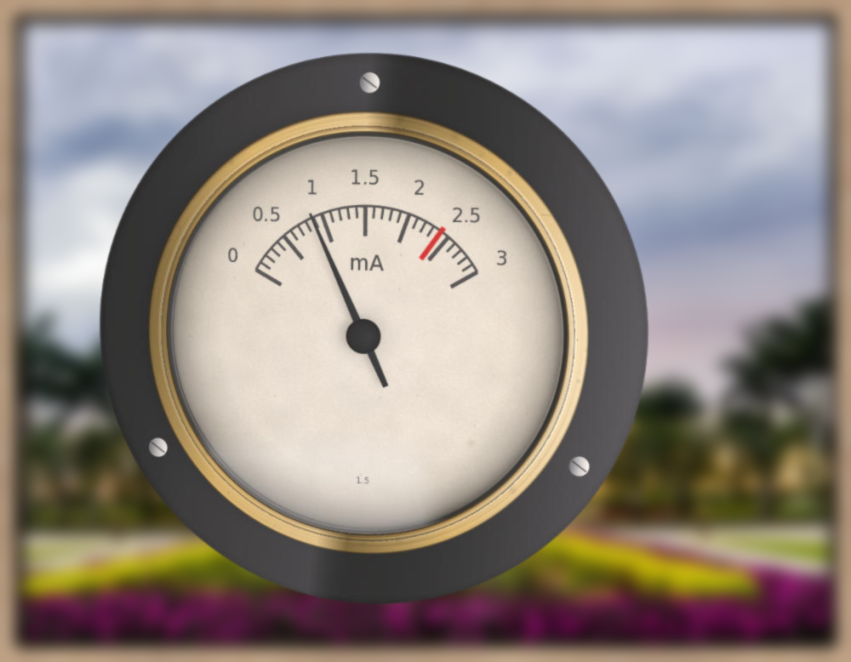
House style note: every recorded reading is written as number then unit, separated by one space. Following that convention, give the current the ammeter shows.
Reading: 0.9 mA
